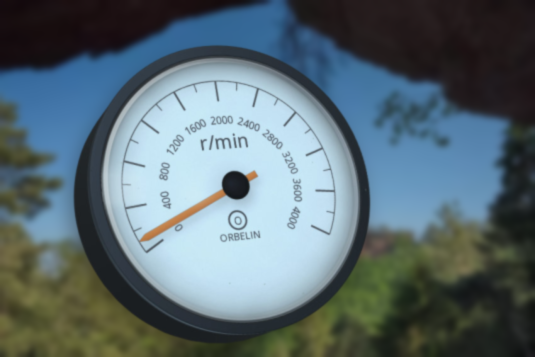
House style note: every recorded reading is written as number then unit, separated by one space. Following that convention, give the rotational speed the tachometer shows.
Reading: 100 rpm
